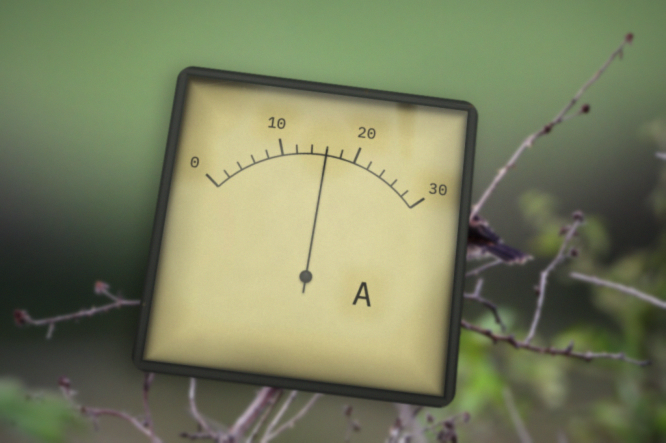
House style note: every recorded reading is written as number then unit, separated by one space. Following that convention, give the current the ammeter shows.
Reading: 16 A
